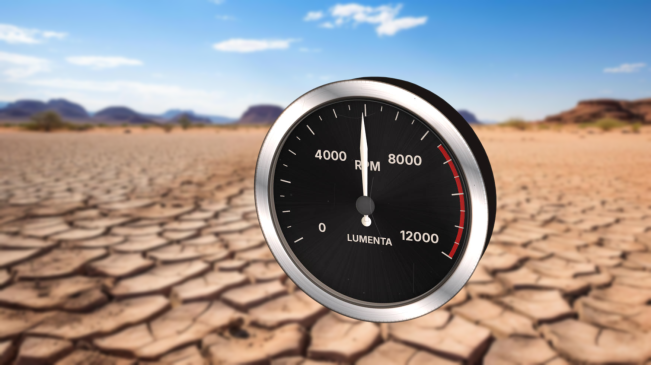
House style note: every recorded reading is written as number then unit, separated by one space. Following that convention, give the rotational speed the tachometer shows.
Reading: 6000 rpm
